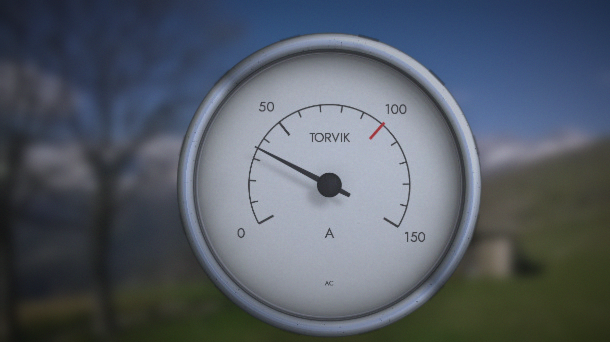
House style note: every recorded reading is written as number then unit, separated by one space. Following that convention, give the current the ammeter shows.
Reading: 35 A
